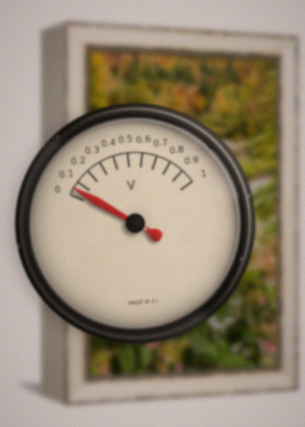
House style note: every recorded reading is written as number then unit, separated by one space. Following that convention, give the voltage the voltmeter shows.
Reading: 0.05 V
